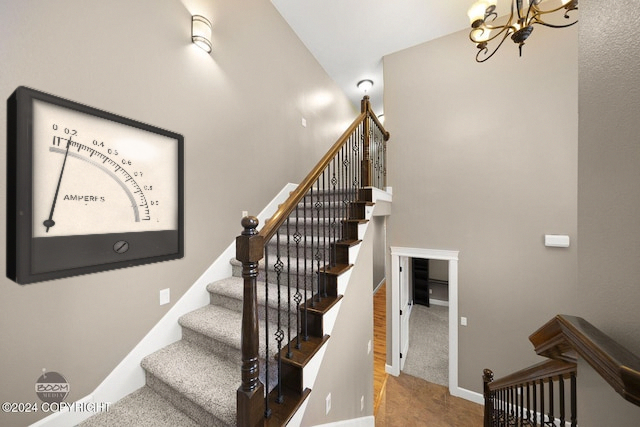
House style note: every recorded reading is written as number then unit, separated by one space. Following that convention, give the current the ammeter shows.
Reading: 0.2 A
